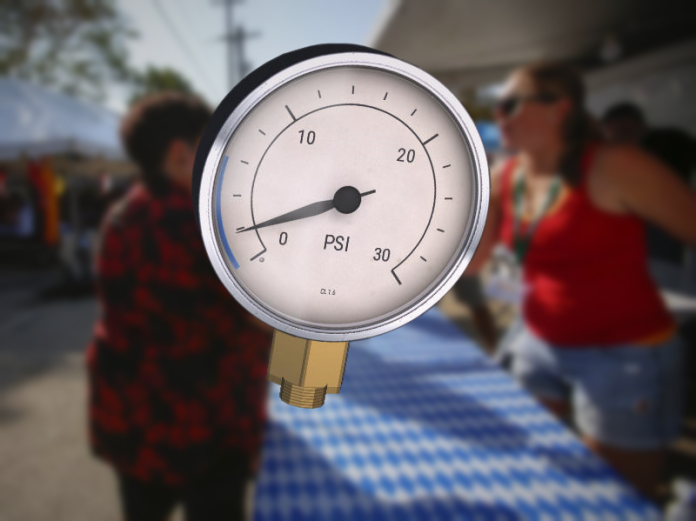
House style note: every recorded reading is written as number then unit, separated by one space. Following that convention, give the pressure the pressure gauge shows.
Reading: 2 psi
